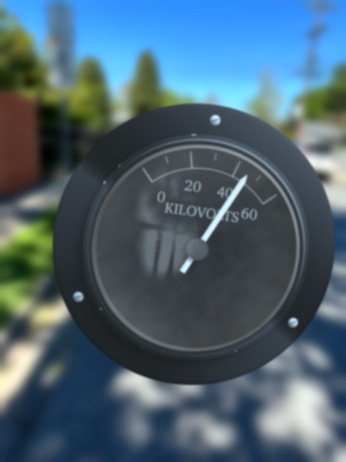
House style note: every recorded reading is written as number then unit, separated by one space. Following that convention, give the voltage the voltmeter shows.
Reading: 45 kV
